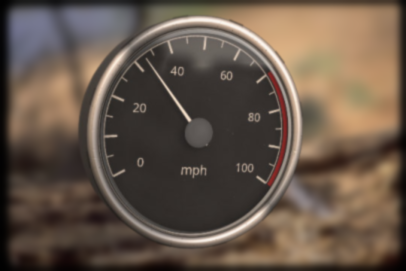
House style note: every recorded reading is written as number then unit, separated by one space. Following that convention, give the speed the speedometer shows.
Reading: 32.5 mph
